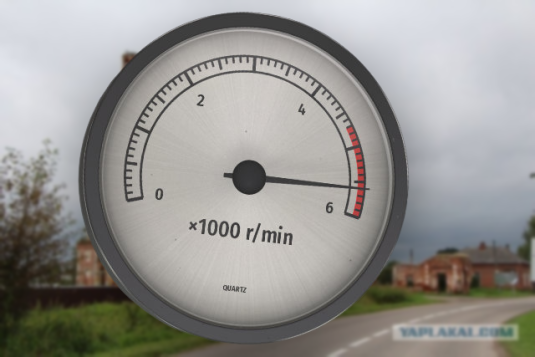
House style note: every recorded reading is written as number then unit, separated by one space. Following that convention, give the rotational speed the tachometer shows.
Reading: 5600 rpm
